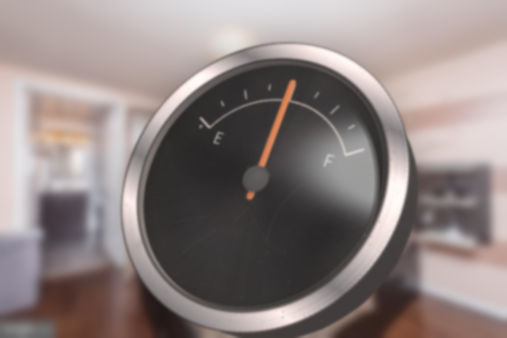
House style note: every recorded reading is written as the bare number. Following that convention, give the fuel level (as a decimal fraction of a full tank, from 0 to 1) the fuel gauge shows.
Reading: 0.5
